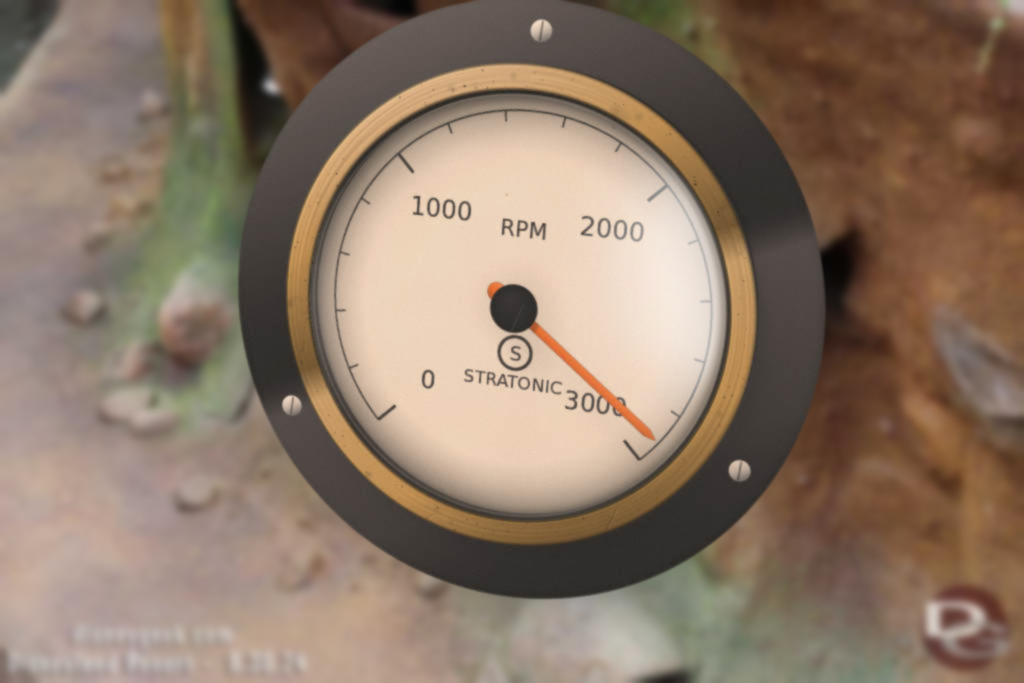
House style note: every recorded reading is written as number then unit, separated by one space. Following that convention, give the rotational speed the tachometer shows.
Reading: 2900 rpm
